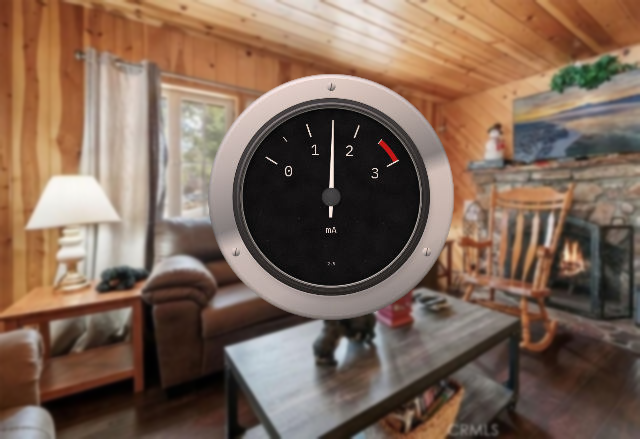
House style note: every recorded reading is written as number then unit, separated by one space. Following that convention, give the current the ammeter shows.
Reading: 1.5 mA
